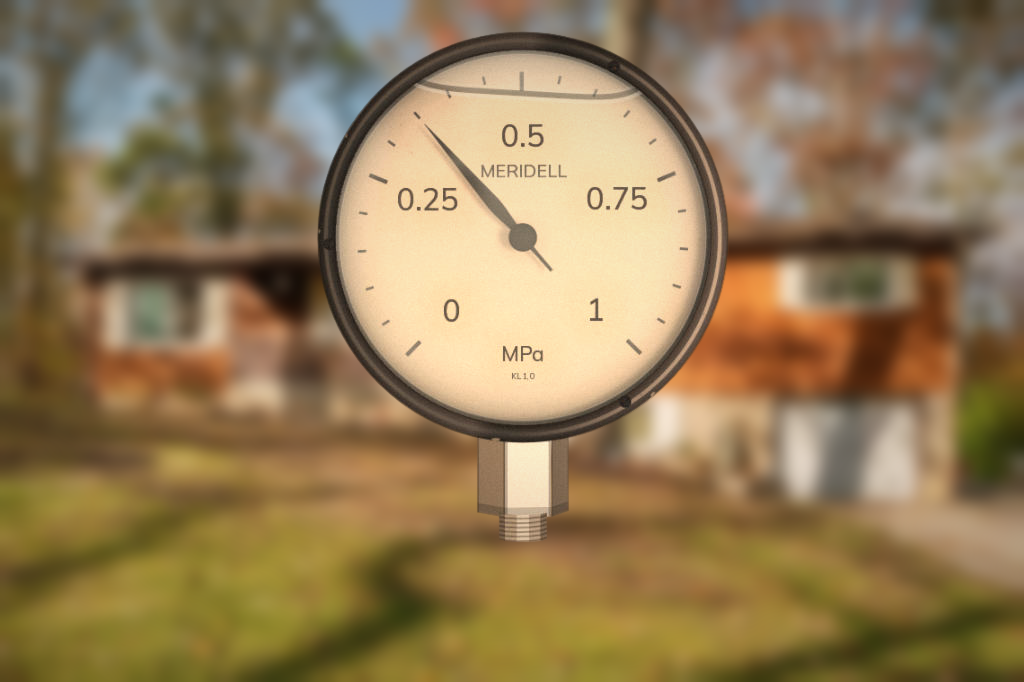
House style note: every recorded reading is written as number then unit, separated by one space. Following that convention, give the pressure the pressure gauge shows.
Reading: 0.35 MPa
